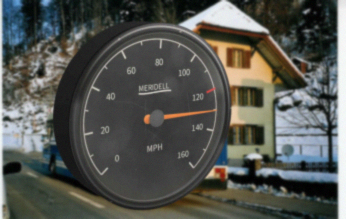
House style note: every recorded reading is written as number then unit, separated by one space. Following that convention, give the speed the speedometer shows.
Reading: 130 mph
